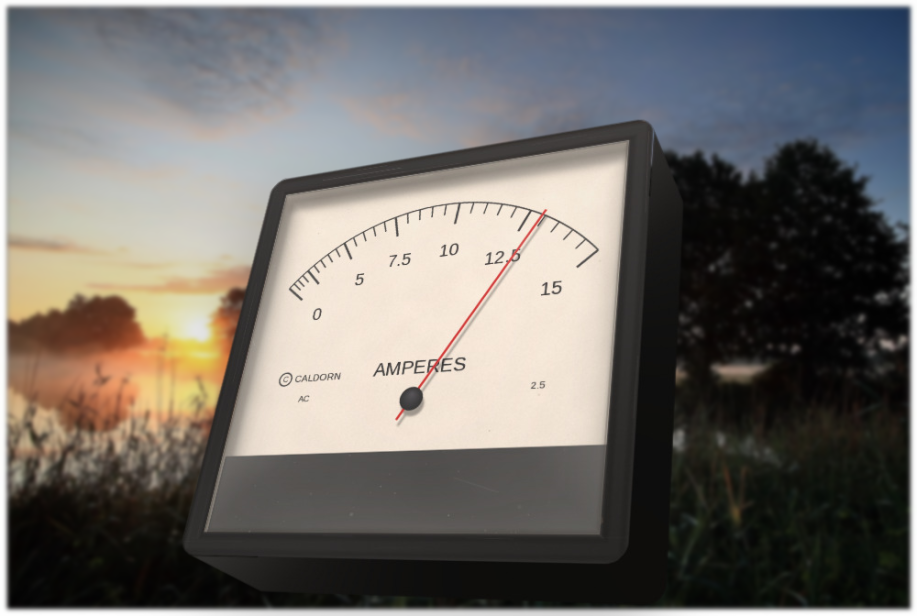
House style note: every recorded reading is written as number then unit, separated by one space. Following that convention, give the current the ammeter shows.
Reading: 13 A
